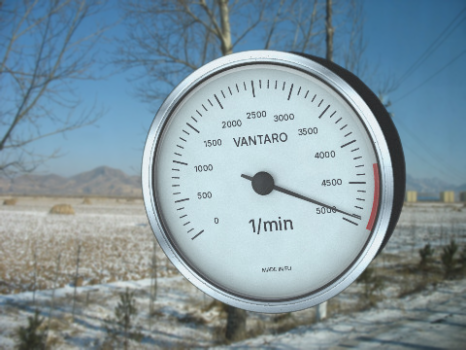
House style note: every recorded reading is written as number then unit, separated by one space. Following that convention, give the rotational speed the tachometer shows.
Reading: 4900 rpm
